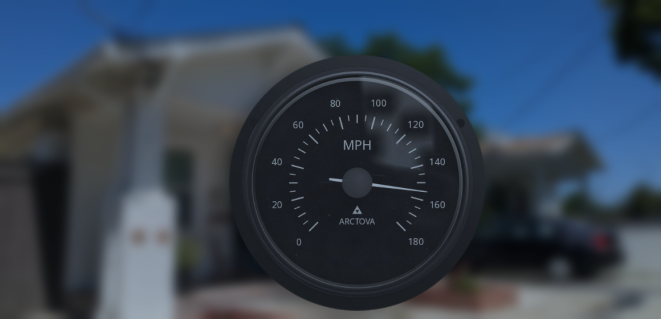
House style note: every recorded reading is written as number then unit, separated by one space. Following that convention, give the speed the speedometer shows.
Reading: 155 mph
